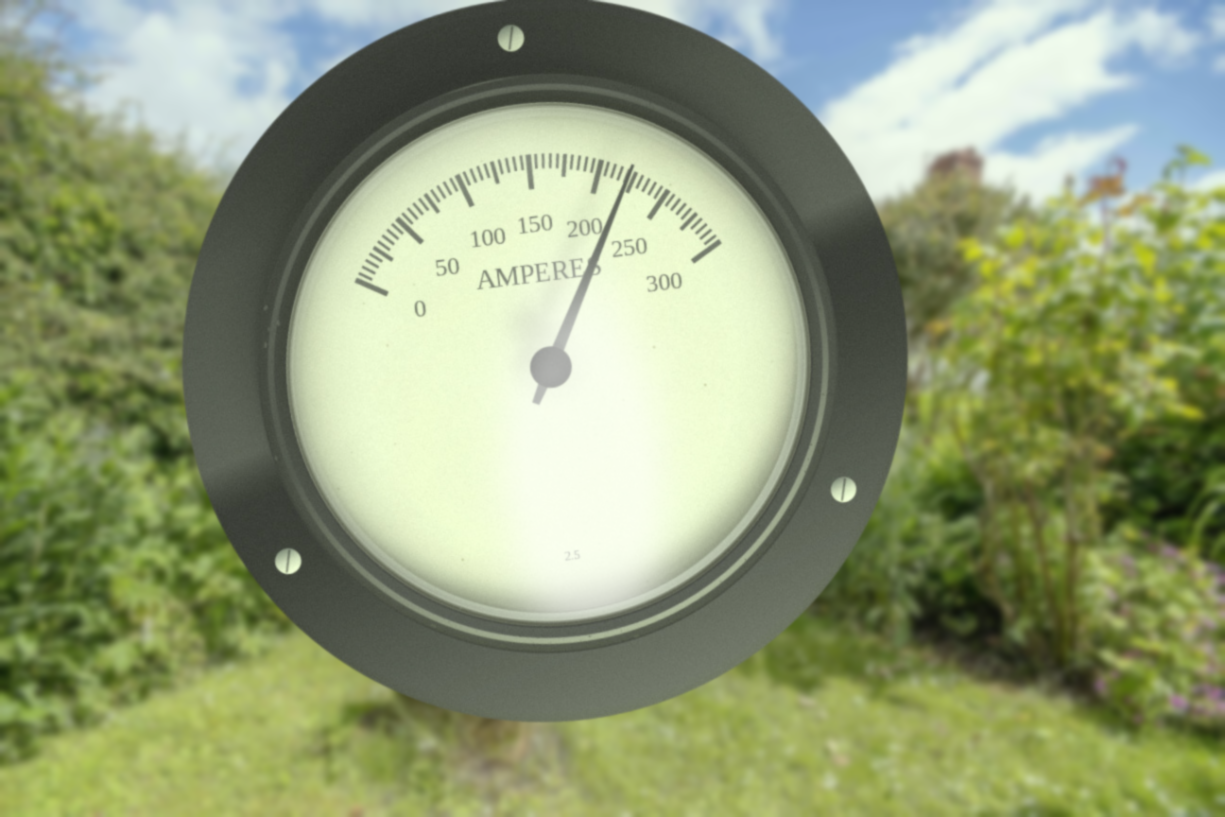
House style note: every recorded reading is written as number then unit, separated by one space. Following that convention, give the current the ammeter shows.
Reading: 220 A
